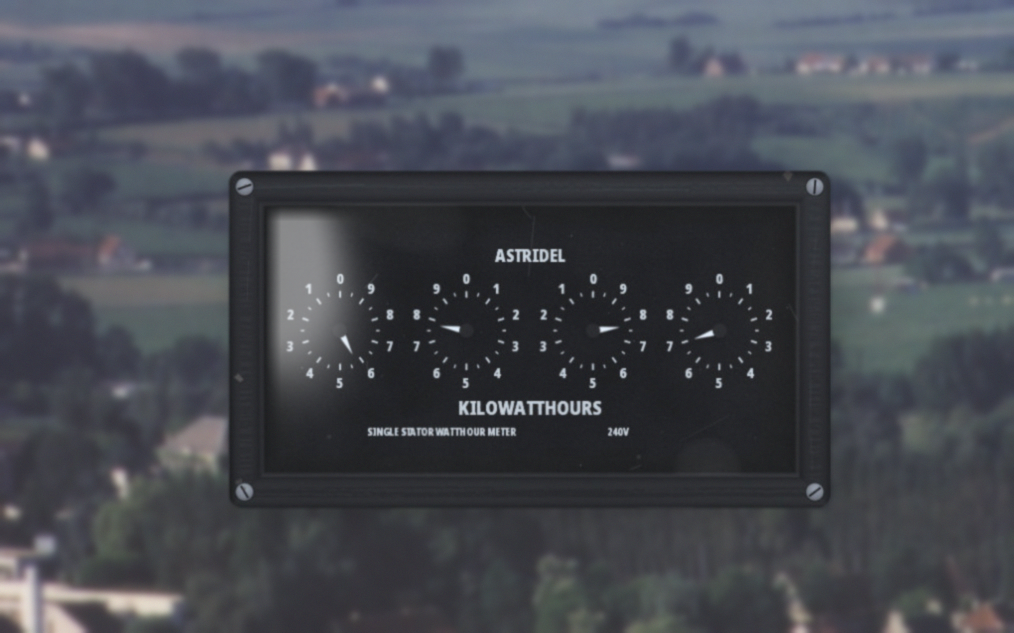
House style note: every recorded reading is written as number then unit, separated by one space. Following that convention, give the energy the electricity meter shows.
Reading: 5777 kWh
